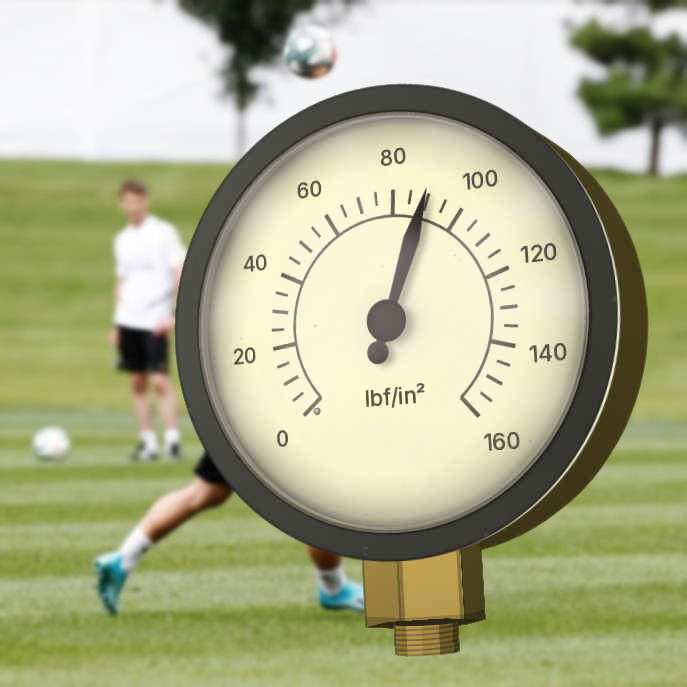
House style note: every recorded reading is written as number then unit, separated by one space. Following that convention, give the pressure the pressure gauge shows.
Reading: 90 psi
